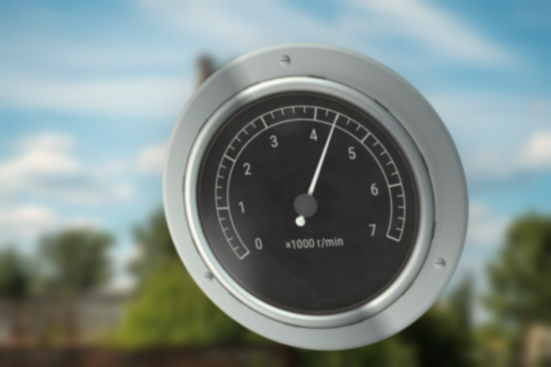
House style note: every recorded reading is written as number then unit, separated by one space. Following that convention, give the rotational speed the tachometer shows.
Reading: 4400 rpm
